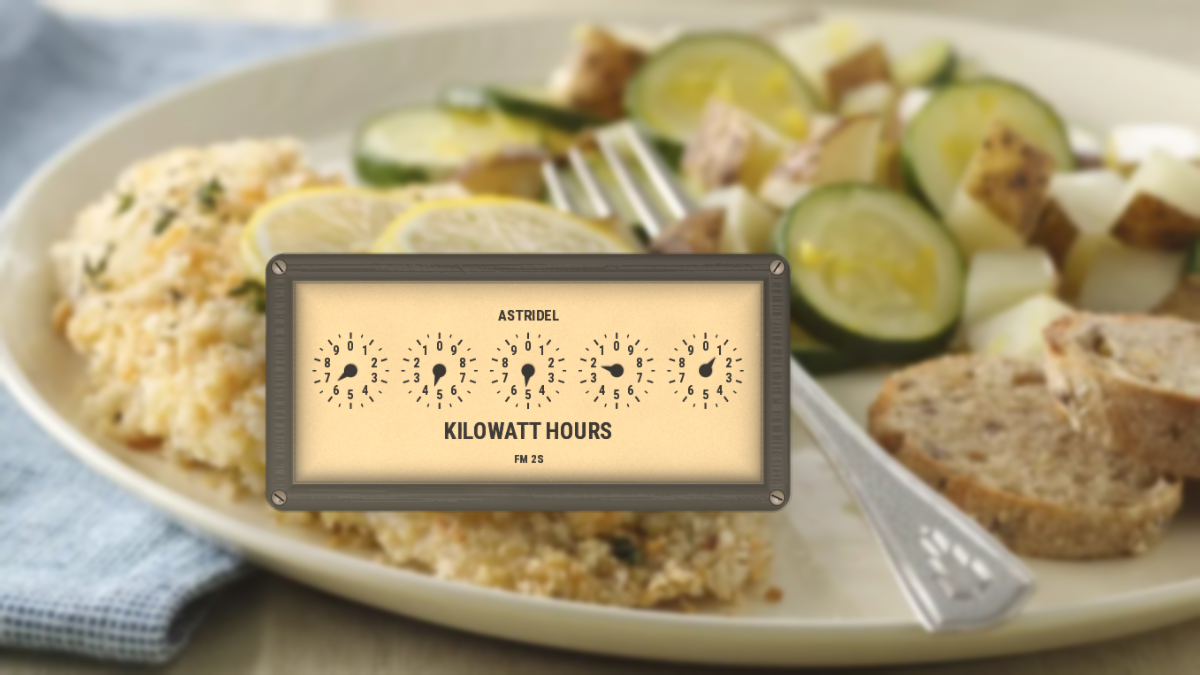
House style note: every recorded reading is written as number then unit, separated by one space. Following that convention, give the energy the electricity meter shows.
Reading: 64521 kWh
